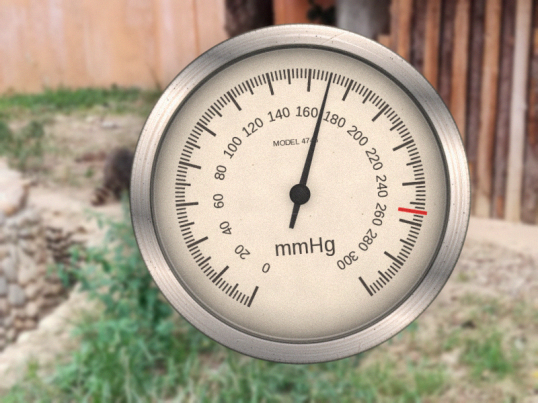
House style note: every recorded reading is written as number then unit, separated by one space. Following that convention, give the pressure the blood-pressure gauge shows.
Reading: 170 mmHg
